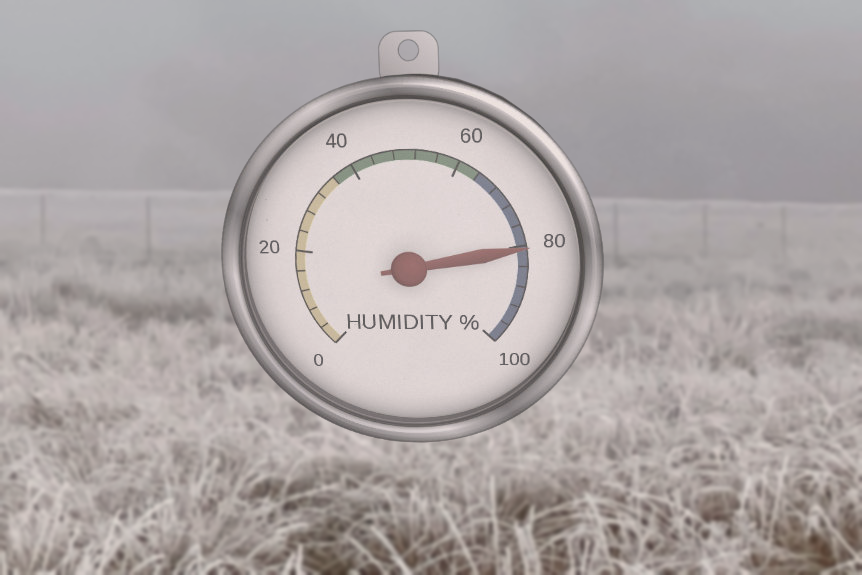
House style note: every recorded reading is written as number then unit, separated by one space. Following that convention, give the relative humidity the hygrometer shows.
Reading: 80 %
